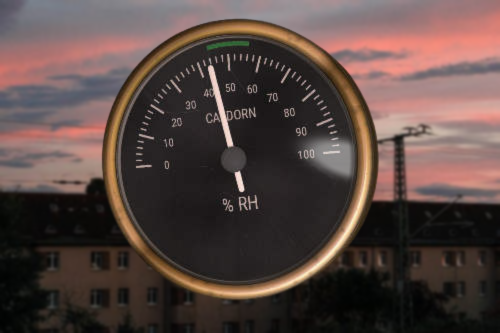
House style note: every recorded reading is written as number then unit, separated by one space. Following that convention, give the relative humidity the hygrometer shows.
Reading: 44 %
